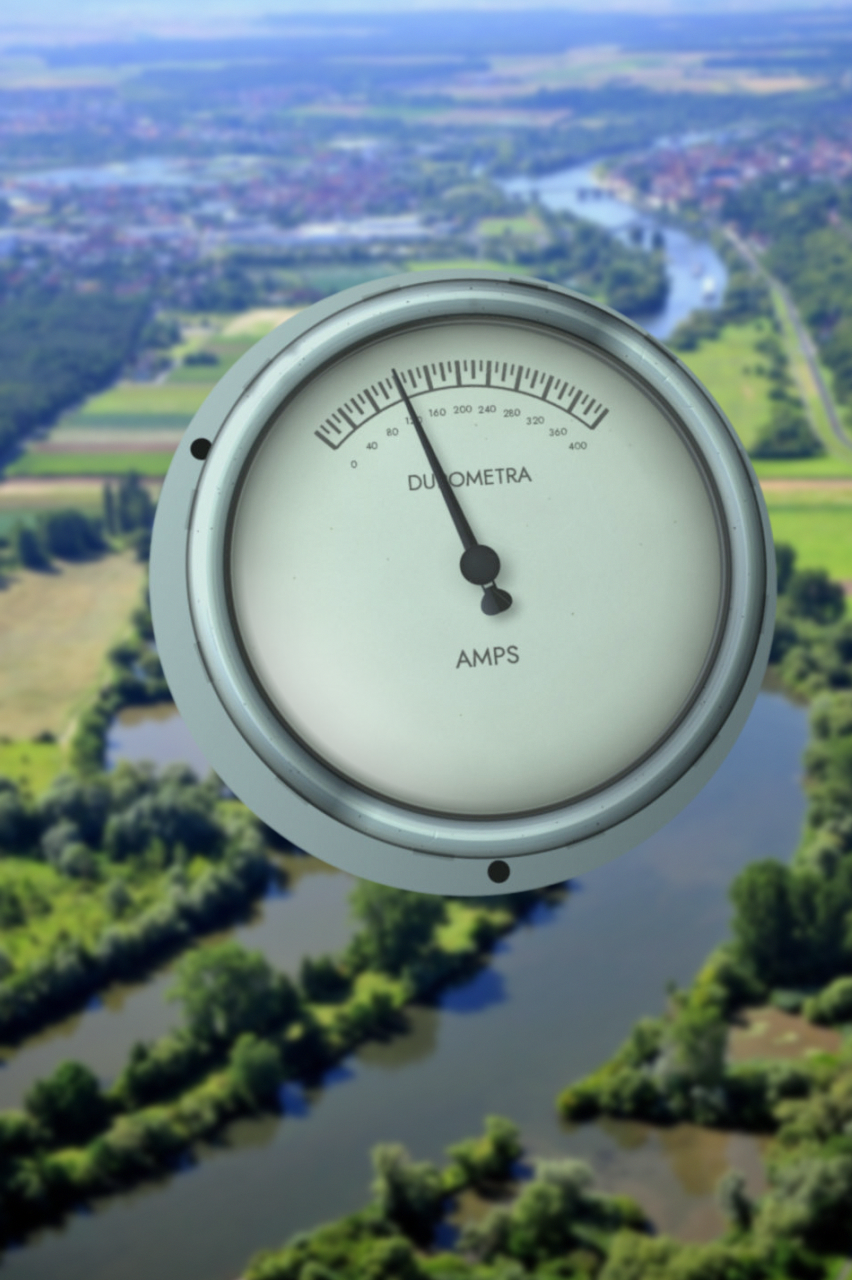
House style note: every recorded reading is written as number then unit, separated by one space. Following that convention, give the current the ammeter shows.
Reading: 120 A
